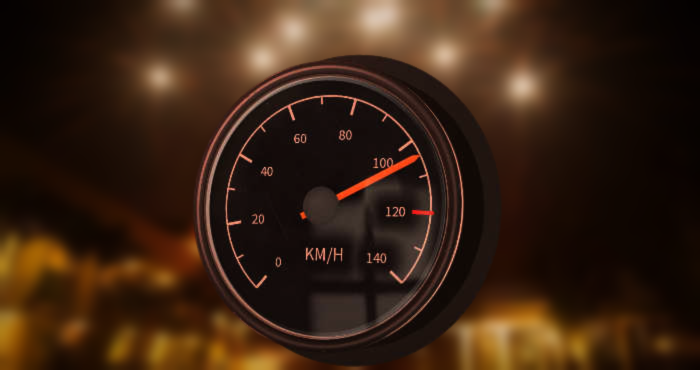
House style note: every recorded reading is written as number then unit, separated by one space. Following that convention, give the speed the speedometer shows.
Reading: 105 km/h
